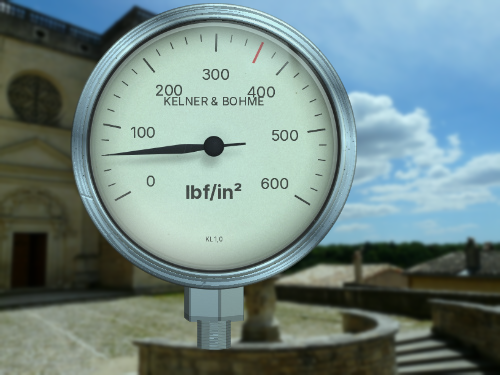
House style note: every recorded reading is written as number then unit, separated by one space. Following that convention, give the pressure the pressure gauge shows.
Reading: 60 psi
